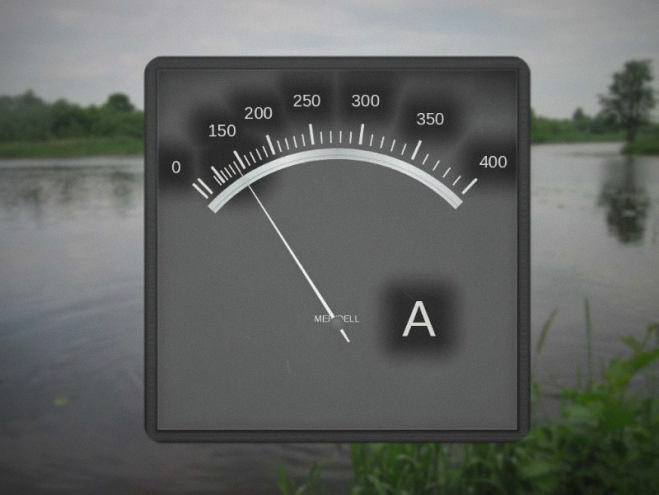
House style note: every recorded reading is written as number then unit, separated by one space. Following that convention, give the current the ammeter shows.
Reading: 140 A
